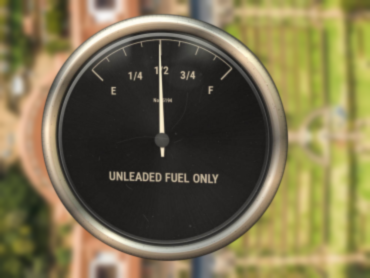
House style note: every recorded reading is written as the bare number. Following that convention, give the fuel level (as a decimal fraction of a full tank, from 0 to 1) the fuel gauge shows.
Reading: 0.5
